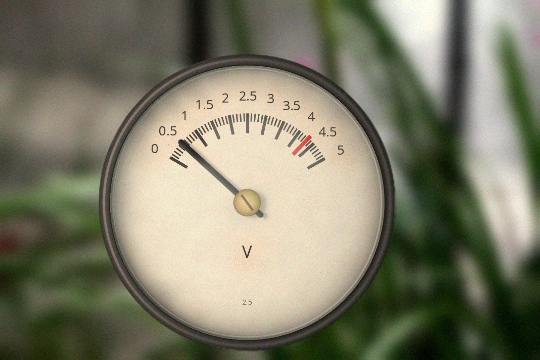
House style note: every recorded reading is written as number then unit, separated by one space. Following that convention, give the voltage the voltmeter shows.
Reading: 0.5 V
